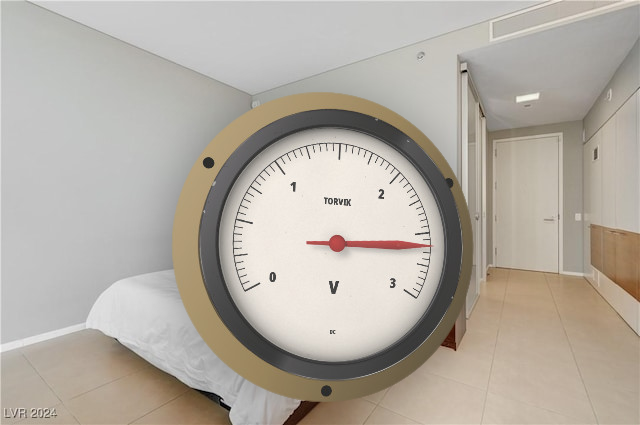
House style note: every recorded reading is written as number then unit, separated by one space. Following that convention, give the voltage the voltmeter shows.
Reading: 2.6 V
